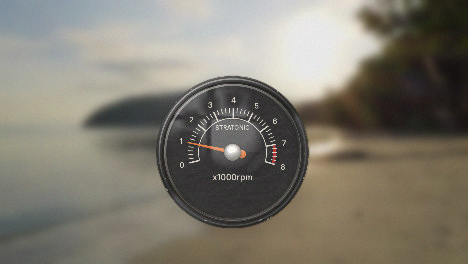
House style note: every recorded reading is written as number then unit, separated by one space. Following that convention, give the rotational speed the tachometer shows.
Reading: 1000 rpm
